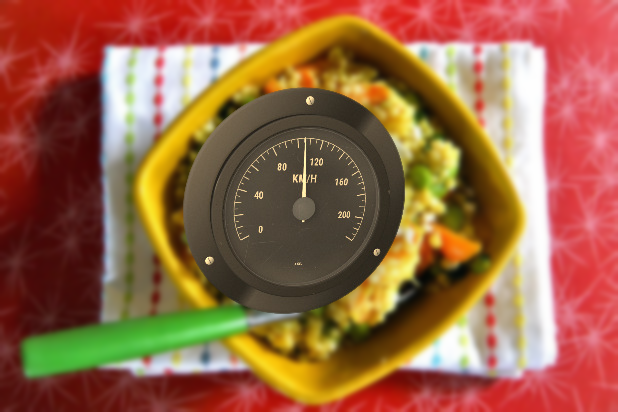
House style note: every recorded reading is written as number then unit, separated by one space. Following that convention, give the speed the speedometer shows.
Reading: 105 km/h
